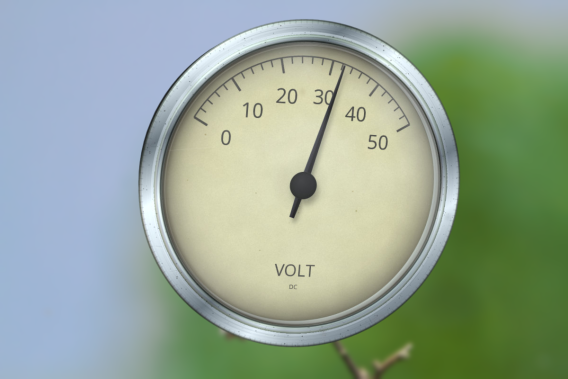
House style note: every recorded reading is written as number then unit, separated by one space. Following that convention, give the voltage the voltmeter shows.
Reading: 32 V
